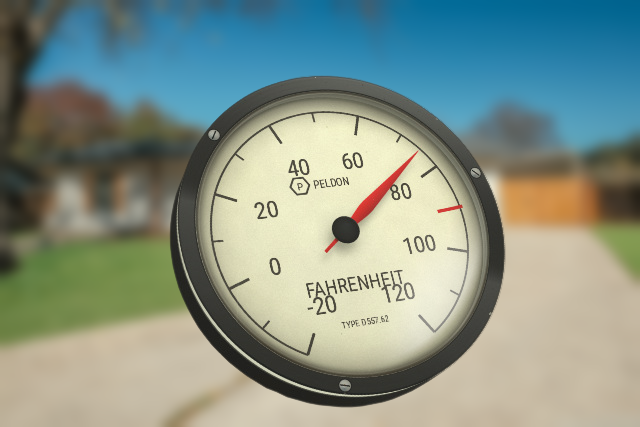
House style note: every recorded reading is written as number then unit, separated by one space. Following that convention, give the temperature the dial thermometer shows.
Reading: 75 °F
